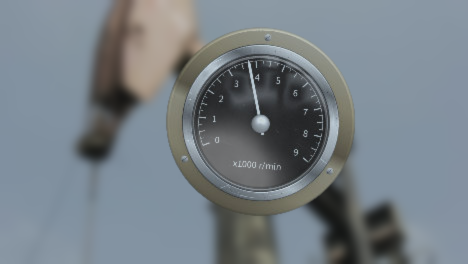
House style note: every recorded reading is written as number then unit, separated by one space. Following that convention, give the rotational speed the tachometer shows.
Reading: 3750 rpm
